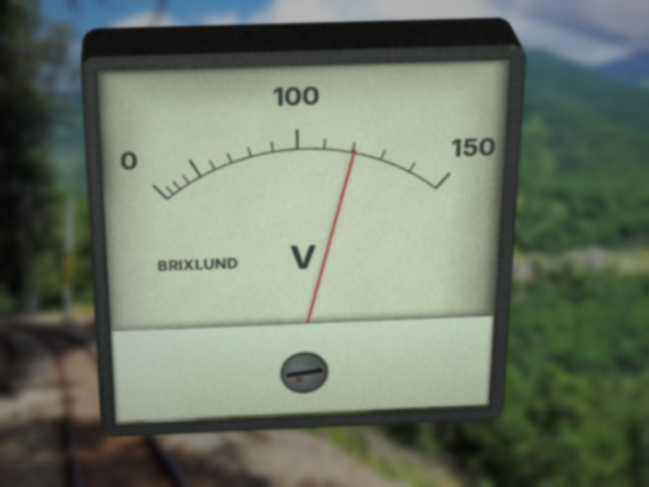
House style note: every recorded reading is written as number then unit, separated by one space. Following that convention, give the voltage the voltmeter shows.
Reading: 120 V
